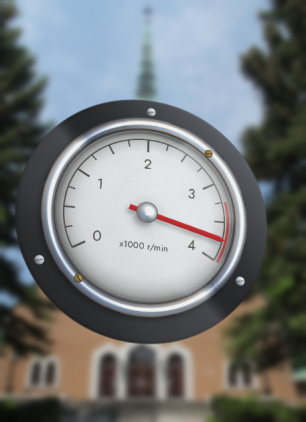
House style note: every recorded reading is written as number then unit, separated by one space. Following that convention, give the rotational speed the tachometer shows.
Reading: 3750 rpm
